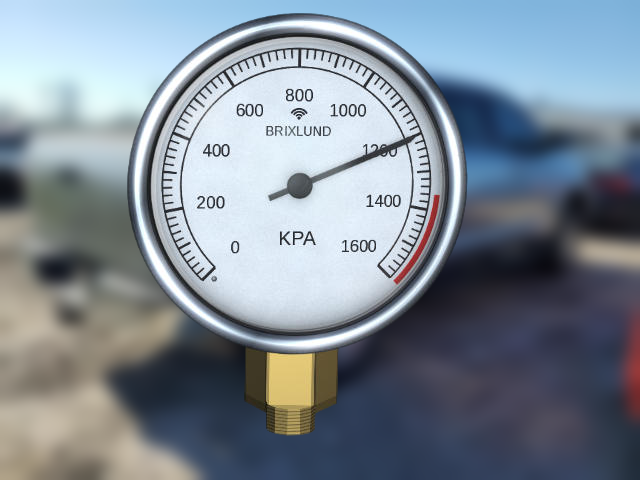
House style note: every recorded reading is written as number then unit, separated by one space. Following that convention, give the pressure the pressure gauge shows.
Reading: 1200 kPa
